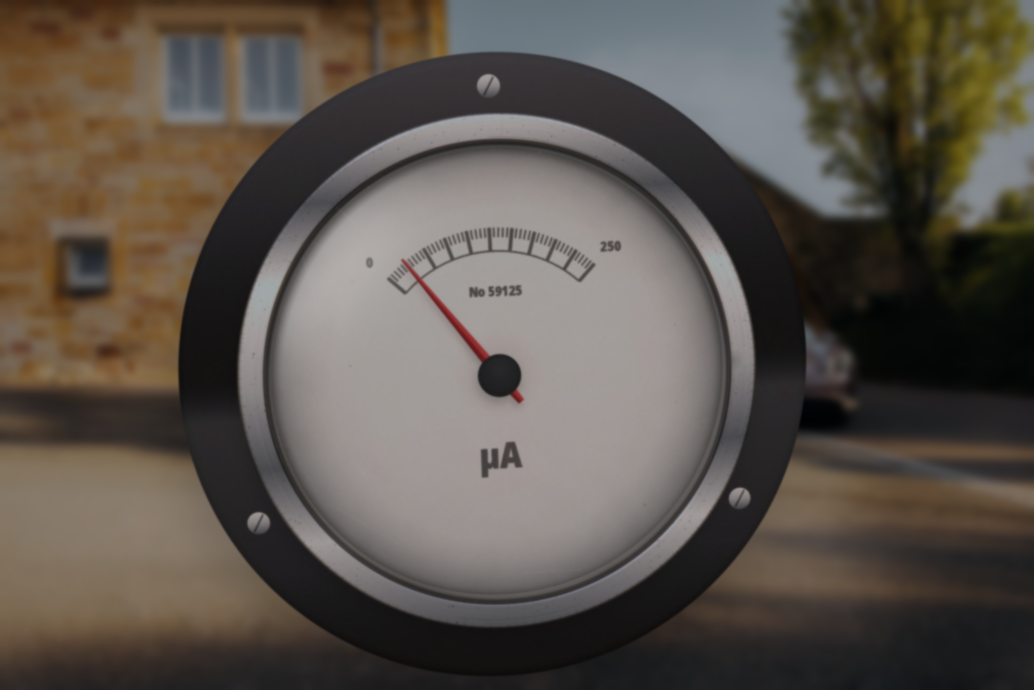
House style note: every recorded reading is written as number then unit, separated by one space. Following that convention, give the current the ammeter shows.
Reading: 25 µA
